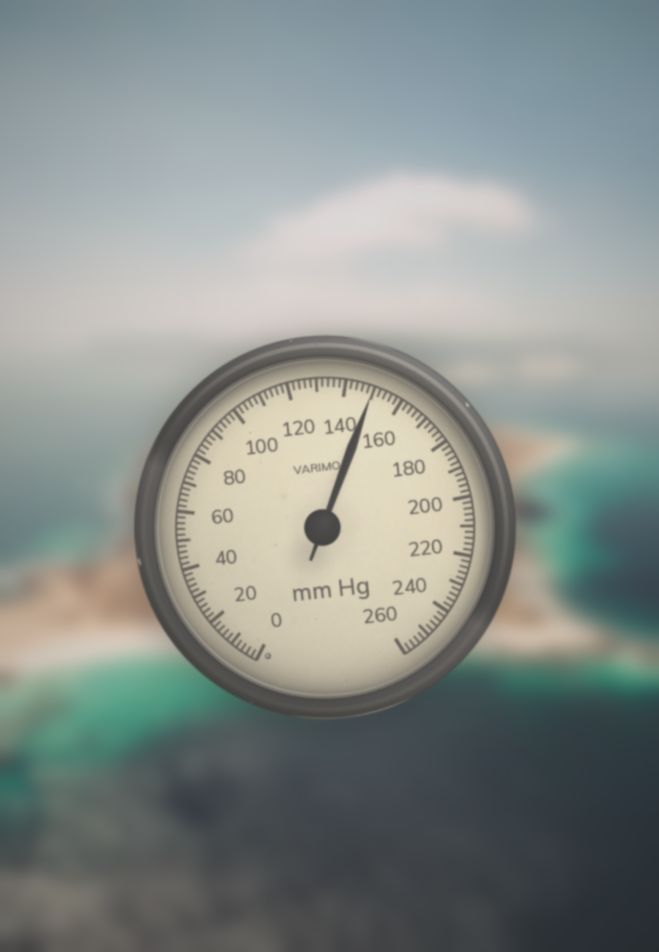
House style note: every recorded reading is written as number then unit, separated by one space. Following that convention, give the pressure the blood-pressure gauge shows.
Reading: 150 mmHg
